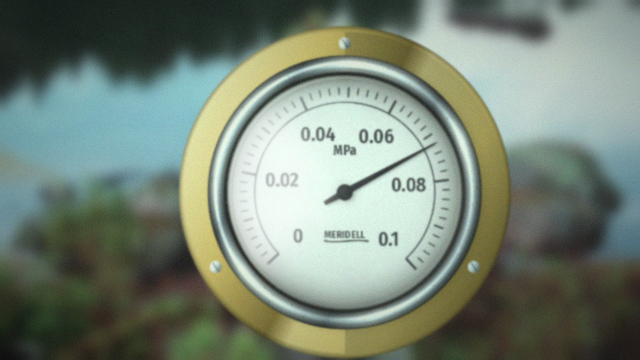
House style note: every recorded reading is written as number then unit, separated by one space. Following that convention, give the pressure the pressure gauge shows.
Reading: 0.072 MPa
